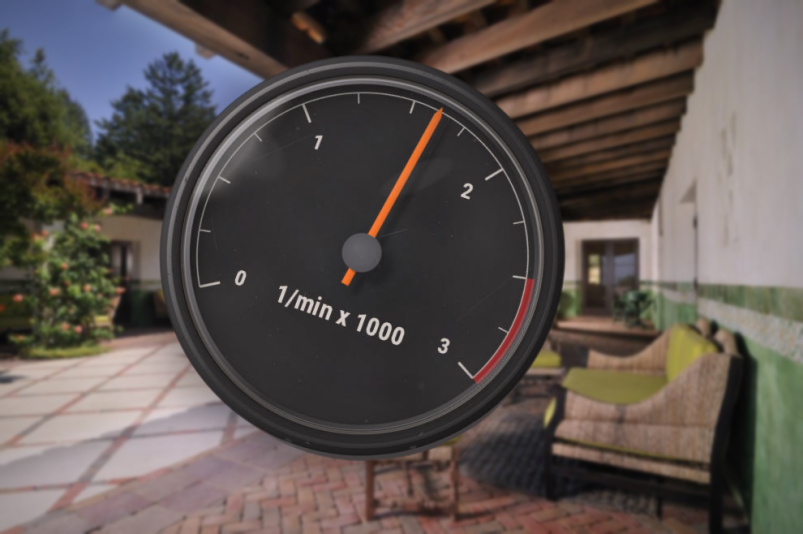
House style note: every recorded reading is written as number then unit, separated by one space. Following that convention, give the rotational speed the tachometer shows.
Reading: 1625 rpm
